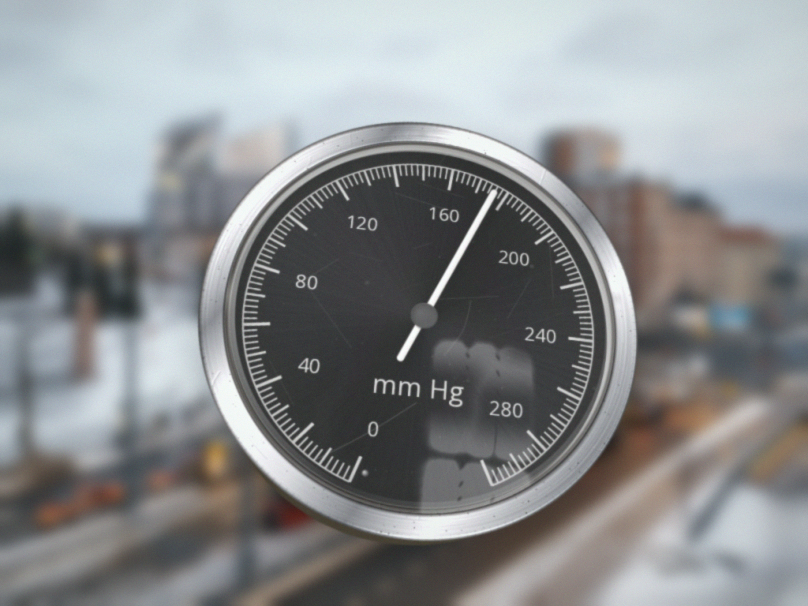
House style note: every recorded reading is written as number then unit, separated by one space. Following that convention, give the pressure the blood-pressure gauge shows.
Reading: 176 mmHg
